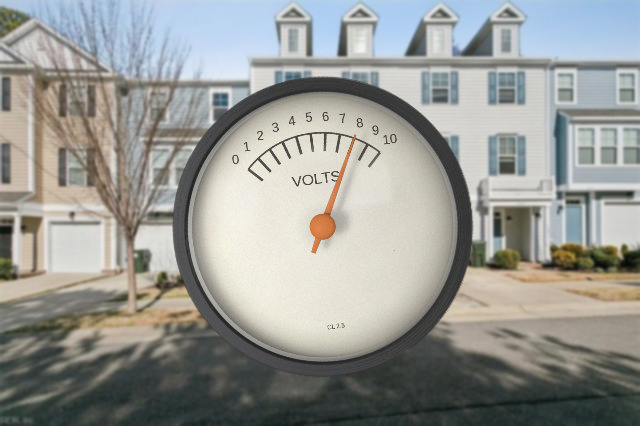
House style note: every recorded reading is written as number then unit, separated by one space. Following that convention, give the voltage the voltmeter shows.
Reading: 8 V
